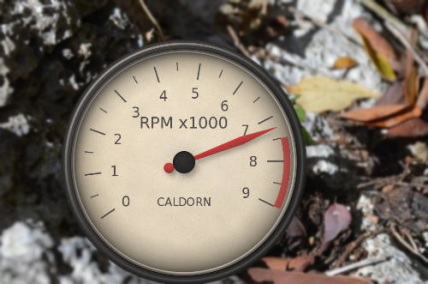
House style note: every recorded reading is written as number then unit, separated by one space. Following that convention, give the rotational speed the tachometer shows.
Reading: 7250 rpm
